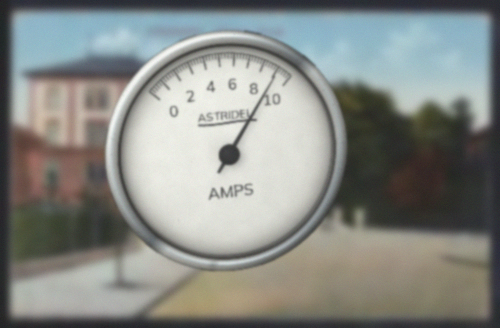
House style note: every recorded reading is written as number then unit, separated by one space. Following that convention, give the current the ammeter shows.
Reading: 9 A
